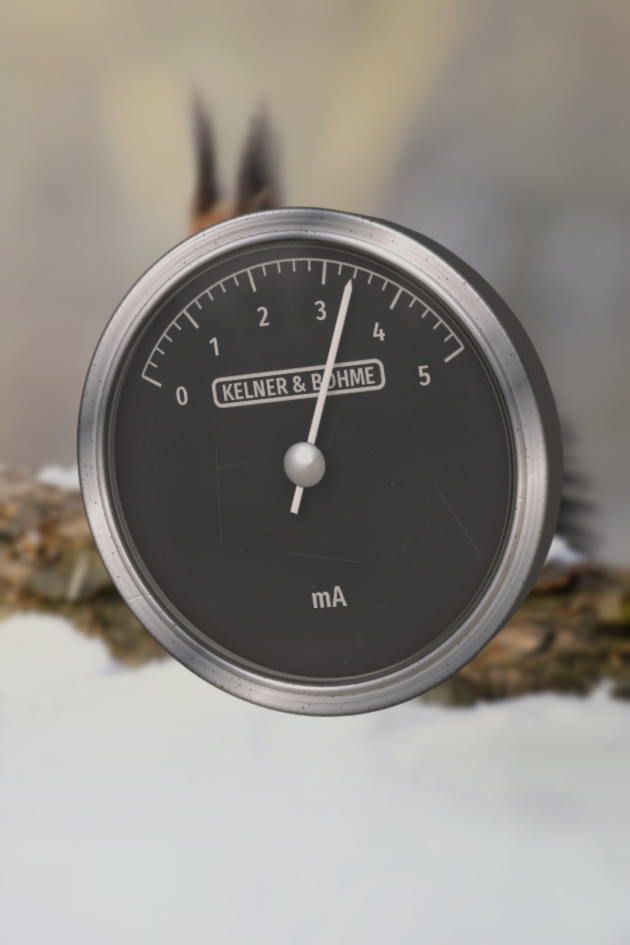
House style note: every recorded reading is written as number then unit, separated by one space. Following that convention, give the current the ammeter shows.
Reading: 3.4 mA
